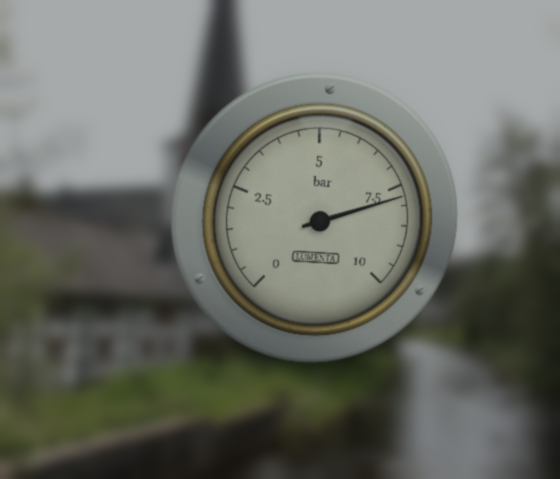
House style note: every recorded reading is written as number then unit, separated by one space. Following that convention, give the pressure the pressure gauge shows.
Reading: 7.75 bar
